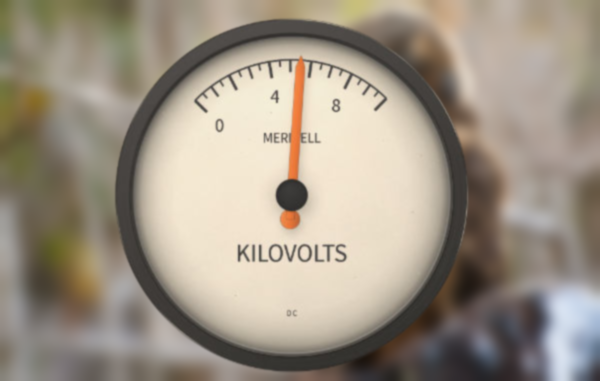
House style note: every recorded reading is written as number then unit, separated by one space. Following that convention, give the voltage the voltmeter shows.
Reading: 5.5 kV
